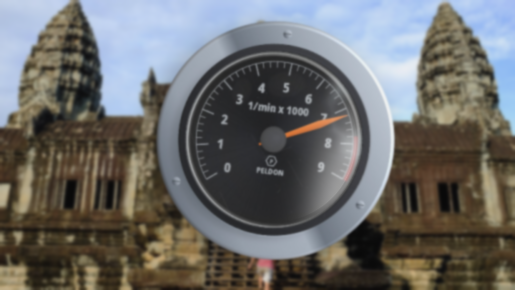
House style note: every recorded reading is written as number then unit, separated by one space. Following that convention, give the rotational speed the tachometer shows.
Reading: 7200 rpm
